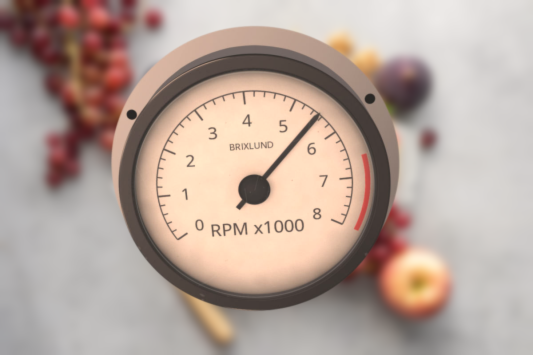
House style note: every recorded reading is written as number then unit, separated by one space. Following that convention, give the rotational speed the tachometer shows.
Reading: 5500 rpm
